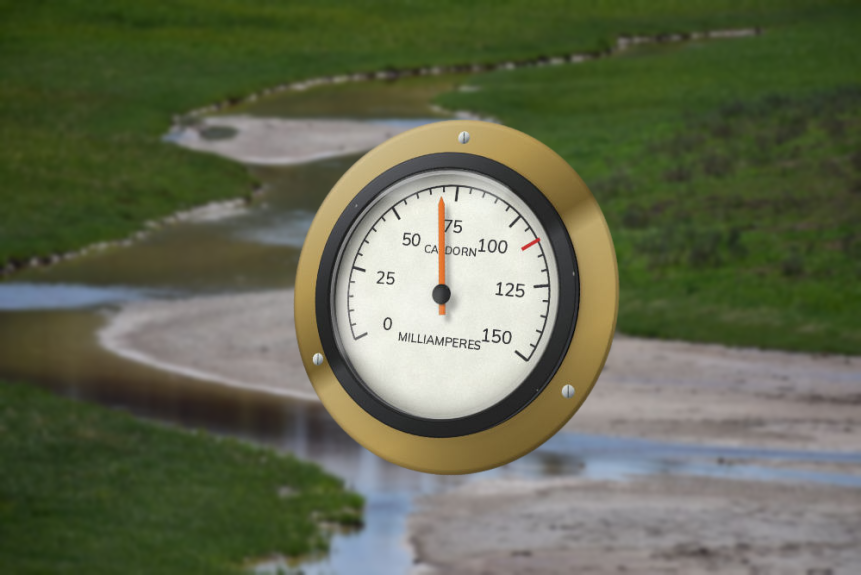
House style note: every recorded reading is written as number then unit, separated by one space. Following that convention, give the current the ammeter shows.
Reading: 70 mA
